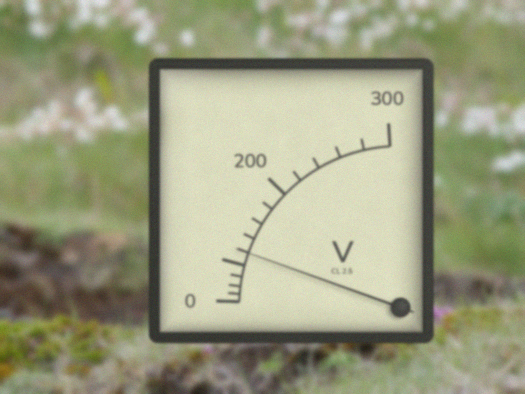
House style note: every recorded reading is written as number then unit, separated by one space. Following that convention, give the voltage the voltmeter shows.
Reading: 120 V
